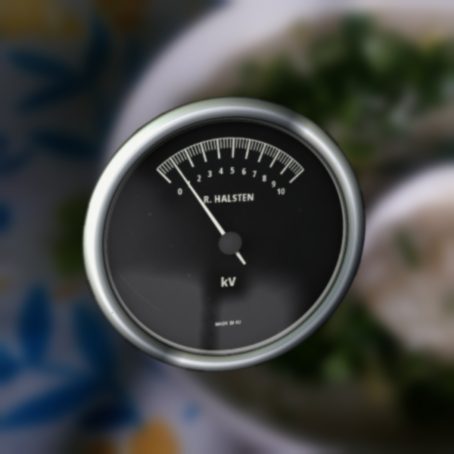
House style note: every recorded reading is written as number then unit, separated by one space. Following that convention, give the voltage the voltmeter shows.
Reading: 1 kV
